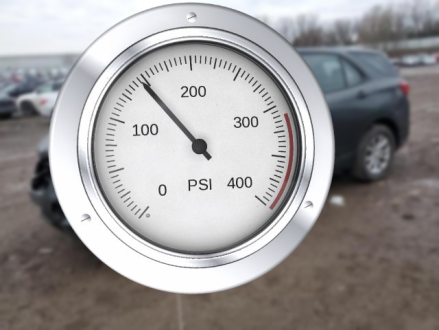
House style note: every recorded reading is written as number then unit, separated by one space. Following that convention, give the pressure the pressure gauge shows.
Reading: 145 psi
